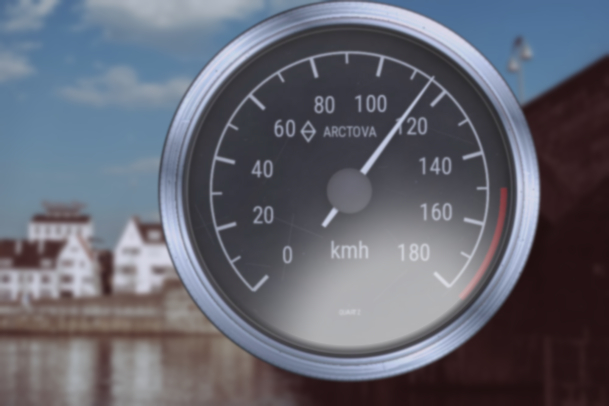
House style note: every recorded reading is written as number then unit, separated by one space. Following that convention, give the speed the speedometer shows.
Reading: 115 km/h
